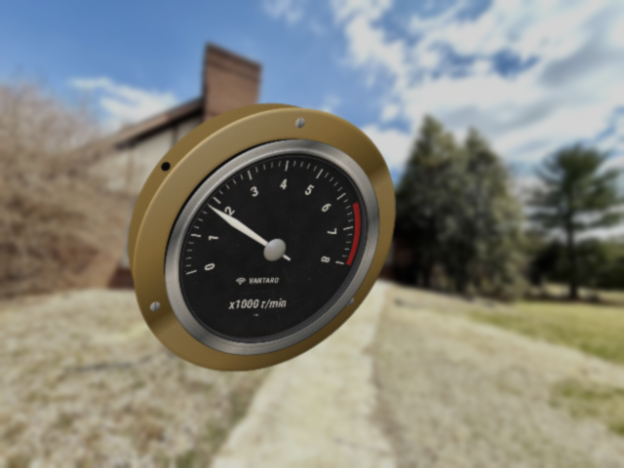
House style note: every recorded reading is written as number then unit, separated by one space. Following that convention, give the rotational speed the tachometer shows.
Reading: 1800 rpm
